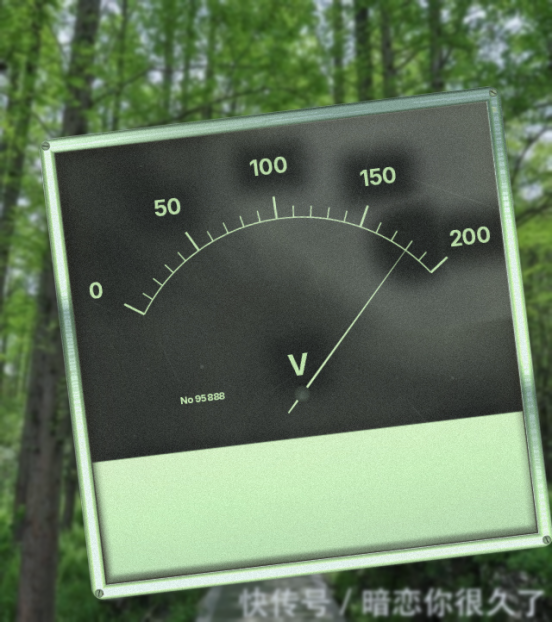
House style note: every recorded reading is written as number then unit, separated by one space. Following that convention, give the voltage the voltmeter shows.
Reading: 180 V
